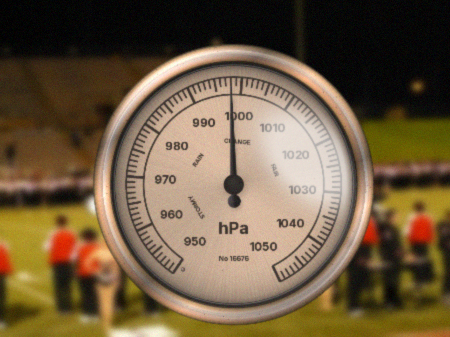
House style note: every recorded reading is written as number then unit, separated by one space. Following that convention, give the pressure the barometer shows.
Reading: 998 hPa
